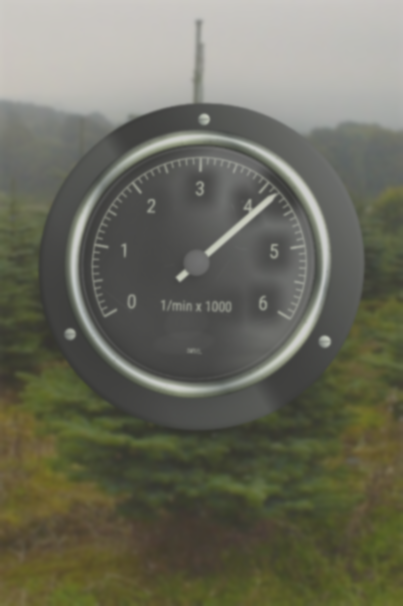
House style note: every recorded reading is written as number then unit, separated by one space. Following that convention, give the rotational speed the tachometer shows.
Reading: 4200 rpm
